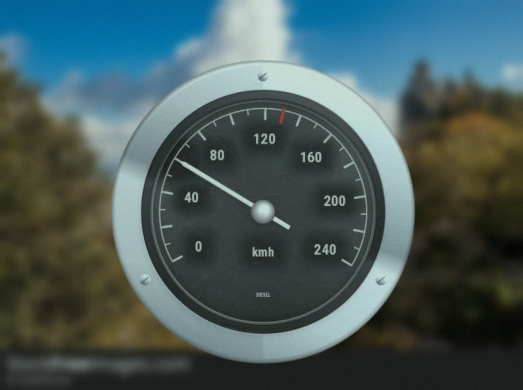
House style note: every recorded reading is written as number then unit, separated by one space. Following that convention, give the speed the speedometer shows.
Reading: 60 km/h
